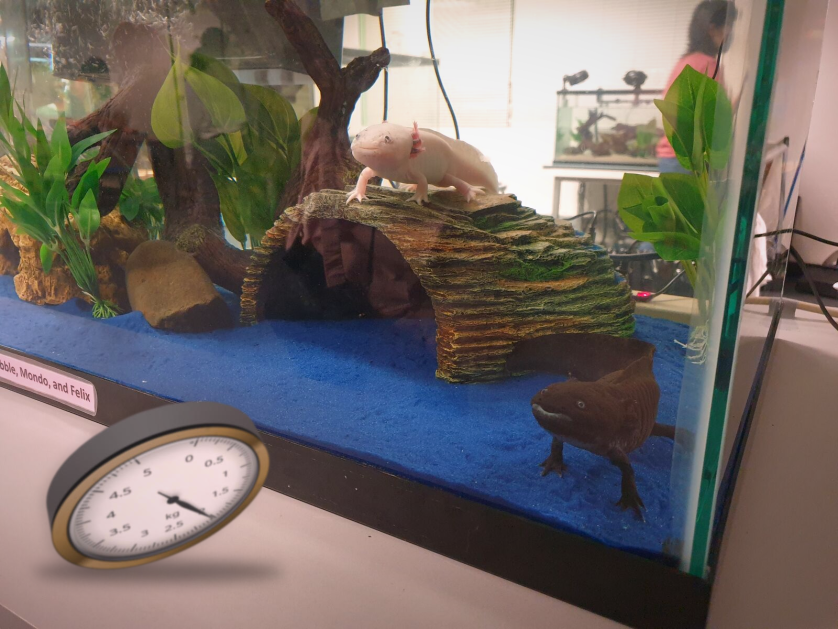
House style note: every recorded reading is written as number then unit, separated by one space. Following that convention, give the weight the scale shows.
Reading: 2 kg
